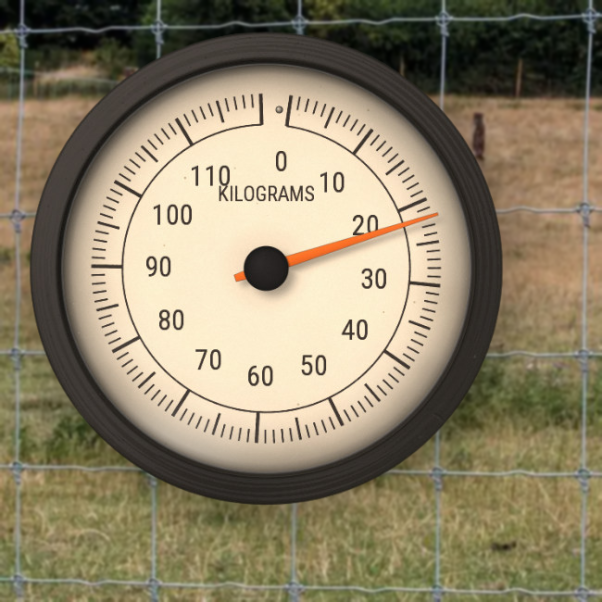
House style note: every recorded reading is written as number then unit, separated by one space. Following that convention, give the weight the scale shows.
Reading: 22 kg
